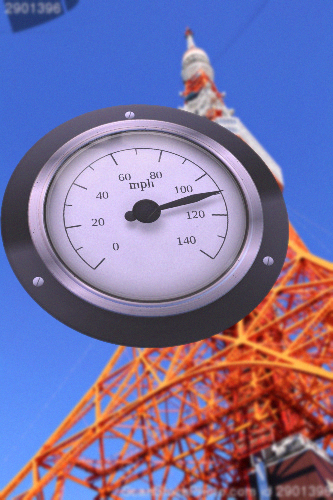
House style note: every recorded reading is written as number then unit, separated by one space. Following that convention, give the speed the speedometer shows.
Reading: 110 mph
